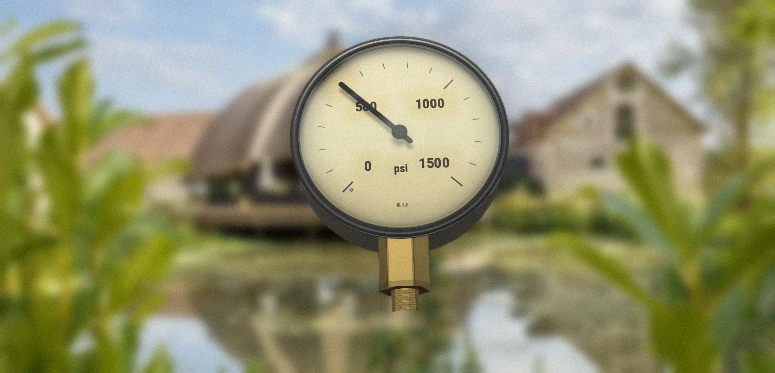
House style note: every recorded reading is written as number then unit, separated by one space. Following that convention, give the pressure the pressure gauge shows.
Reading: 500 psi
